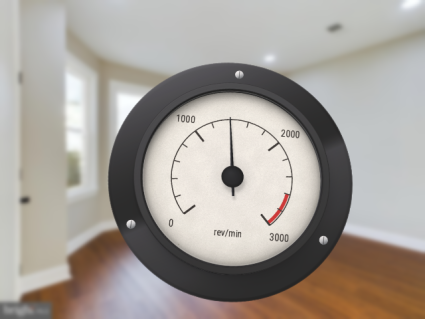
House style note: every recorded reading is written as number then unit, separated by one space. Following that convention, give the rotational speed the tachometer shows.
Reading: 1400 rpm
